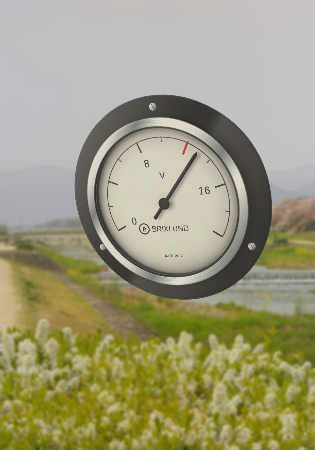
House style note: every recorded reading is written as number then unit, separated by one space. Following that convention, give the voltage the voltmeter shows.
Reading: 13 V
